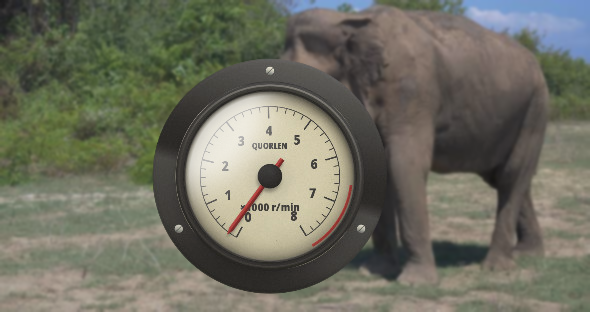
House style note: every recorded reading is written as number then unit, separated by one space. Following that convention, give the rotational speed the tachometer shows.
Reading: 200 rpm
